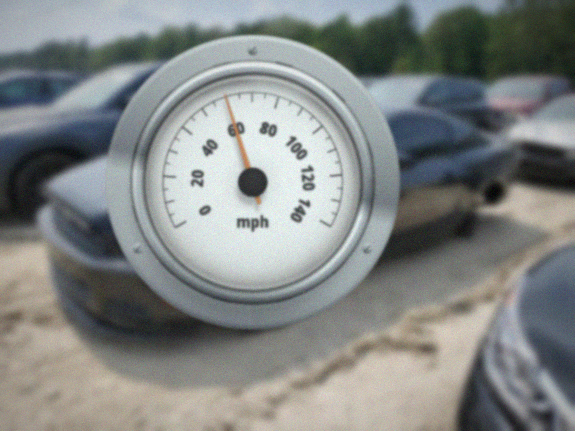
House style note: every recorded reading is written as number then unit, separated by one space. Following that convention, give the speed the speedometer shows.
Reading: 60 mph
